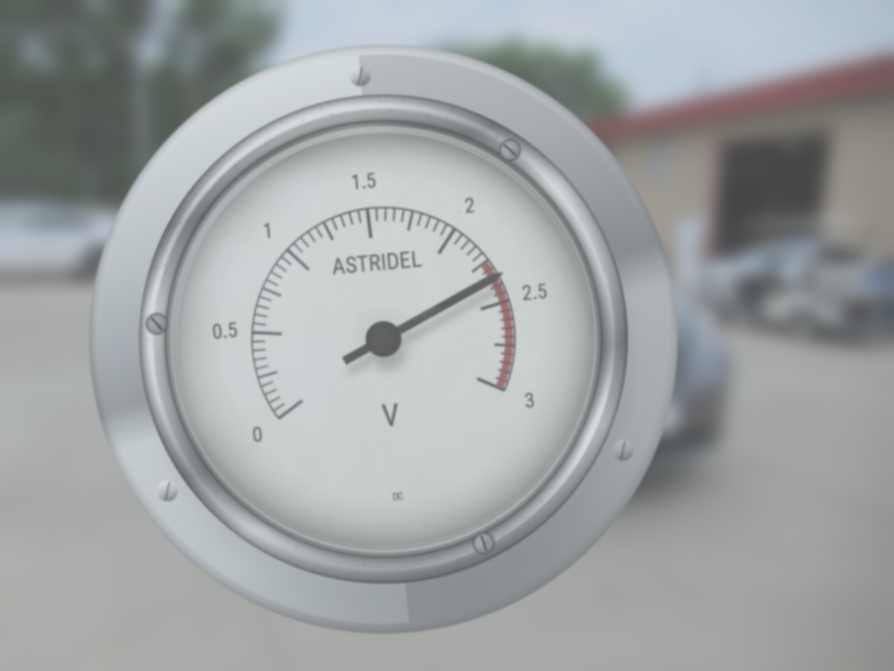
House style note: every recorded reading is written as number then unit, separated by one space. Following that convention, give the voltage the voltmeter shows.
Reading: 2.35 V
